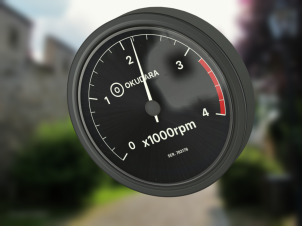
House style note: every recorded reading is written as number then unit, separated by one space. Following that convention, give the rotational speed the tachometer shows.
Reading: 2200 rpm
